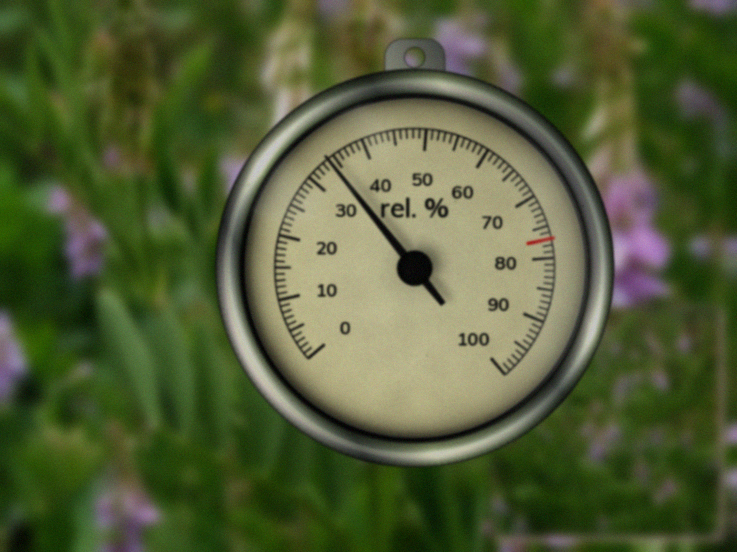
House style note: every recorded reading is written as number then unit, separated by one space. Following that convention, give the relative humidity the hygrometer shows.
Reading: 34 %
